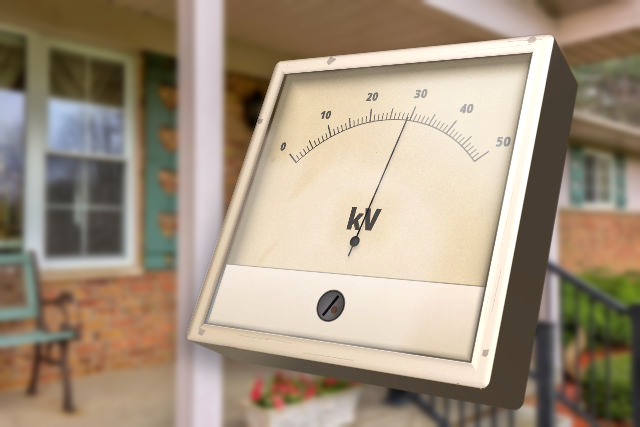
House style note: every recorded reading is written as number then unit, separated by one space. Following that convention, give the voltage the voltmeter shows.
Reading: 30 kV
